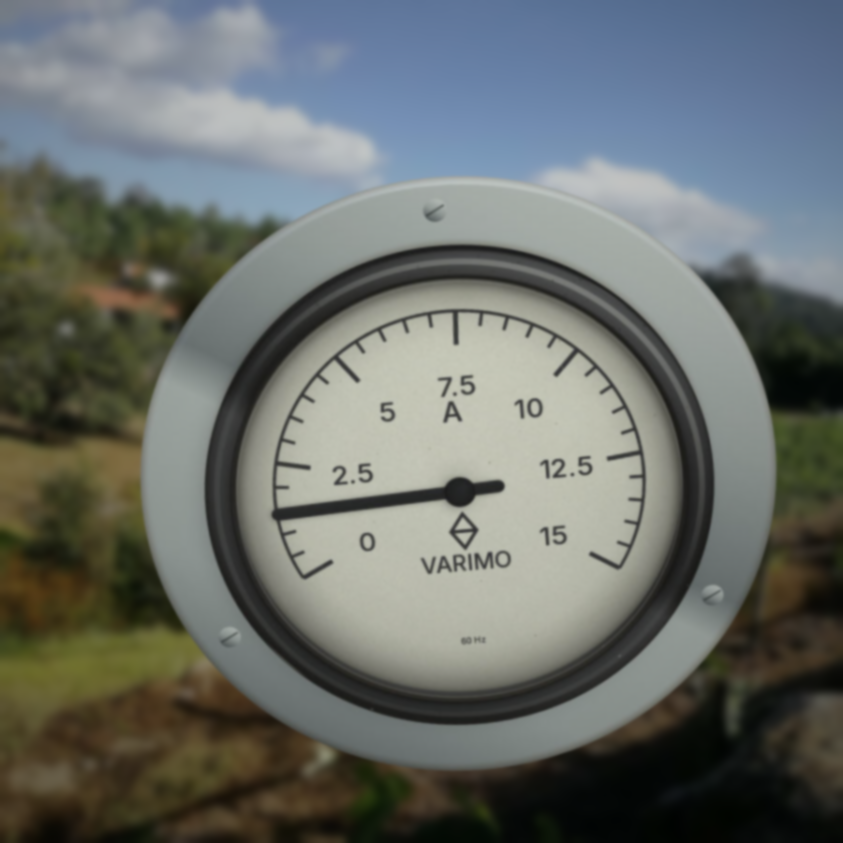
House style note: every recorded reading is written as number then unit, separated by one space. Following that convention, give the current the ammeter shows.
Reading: 1.5 A
